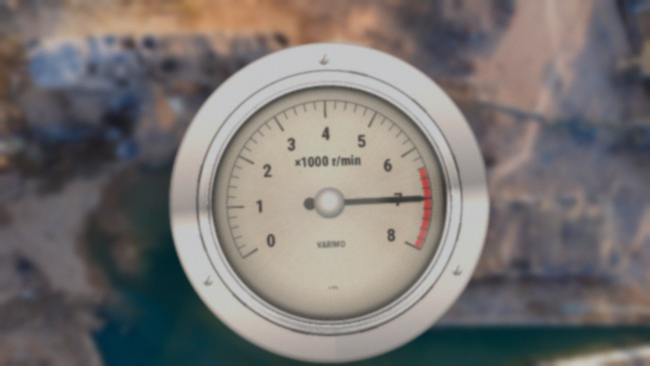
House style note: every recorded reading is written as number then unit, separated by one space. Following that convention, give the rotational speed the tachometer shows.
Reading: 7000 rpm
